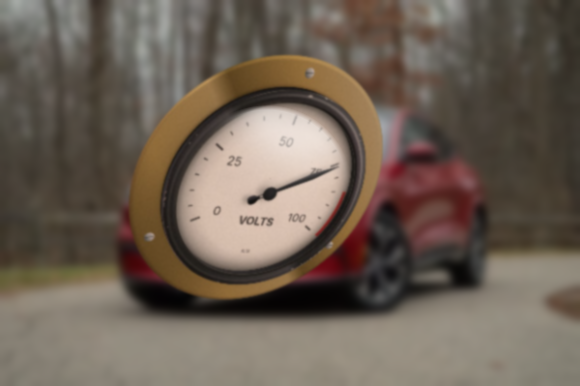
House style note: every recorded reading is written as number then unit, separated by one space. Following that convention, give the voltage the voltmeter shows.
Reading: 75 V
